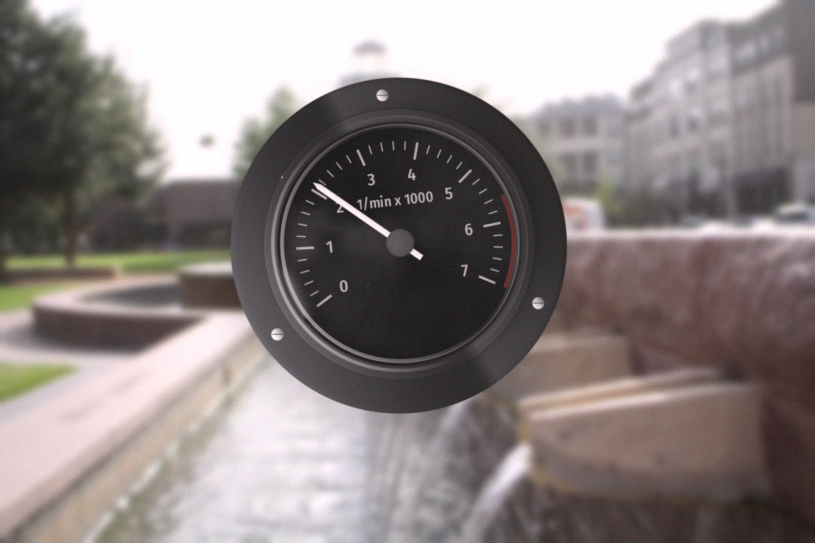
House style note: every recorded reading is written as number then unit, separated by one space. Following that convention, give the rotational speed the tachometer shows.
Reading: 2100 rpm
